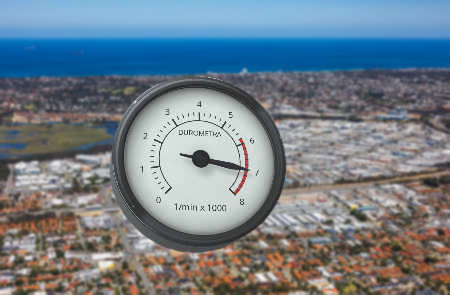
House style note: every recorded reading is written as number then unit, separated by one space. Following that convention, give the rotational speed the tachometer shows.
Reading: 7000 rpm
